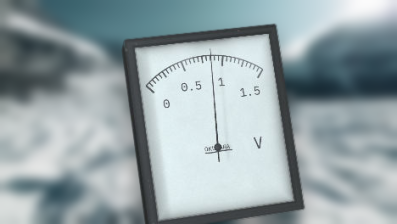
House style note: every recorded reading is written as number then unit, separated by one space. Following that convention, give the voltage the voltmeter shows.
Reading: 0.85 V
